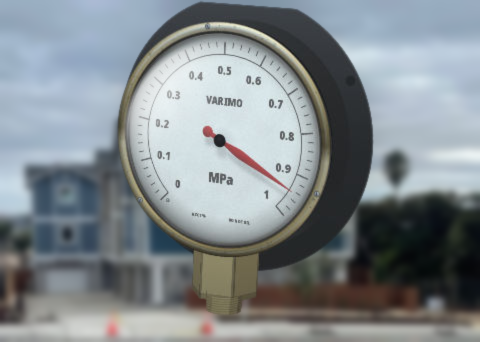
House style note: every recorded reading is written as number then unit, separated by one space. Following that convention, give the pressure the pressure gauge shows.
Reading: 0.94 MPa
